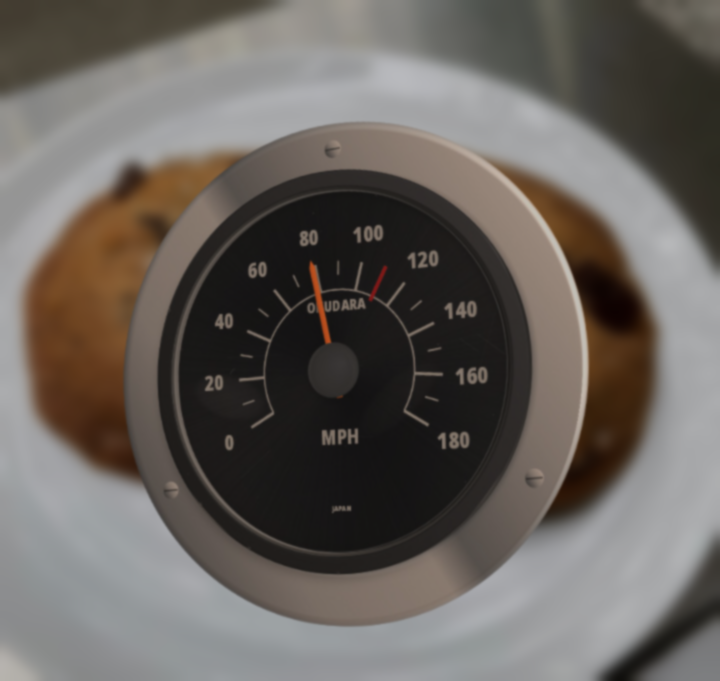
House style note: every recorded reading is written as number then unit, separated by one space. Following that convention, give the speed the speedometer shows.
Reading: 80 mph
